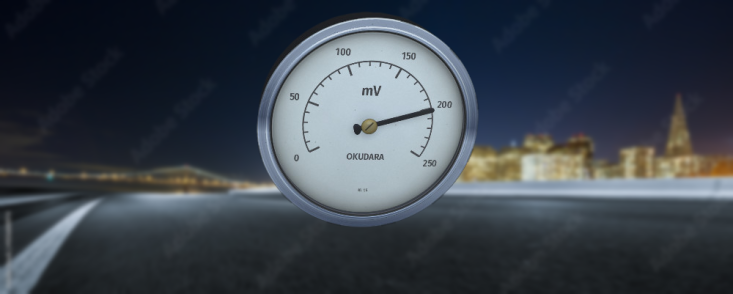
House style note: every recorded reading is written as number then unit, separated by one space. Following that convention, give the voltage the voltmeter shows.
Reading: 200 mV
